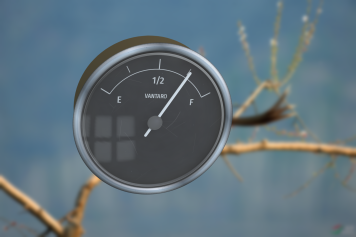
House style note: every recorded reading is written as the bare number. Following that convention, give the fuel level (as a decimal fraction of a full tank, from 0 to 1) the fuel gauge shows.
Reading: 0.75
